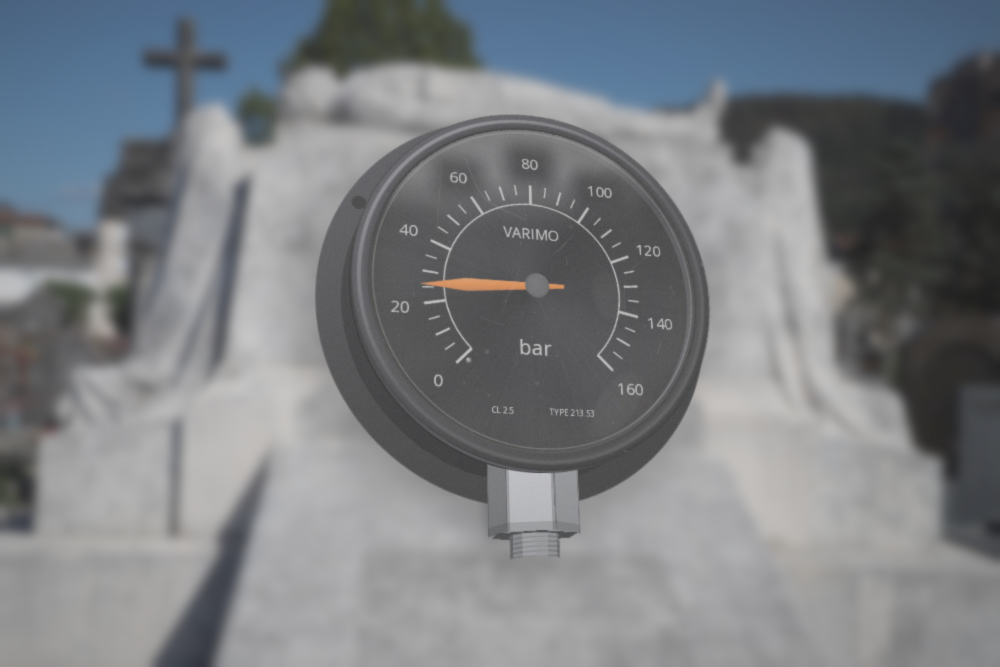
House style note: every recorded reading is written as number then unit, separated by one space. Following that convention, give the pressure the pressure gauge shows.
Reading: 25 bar
